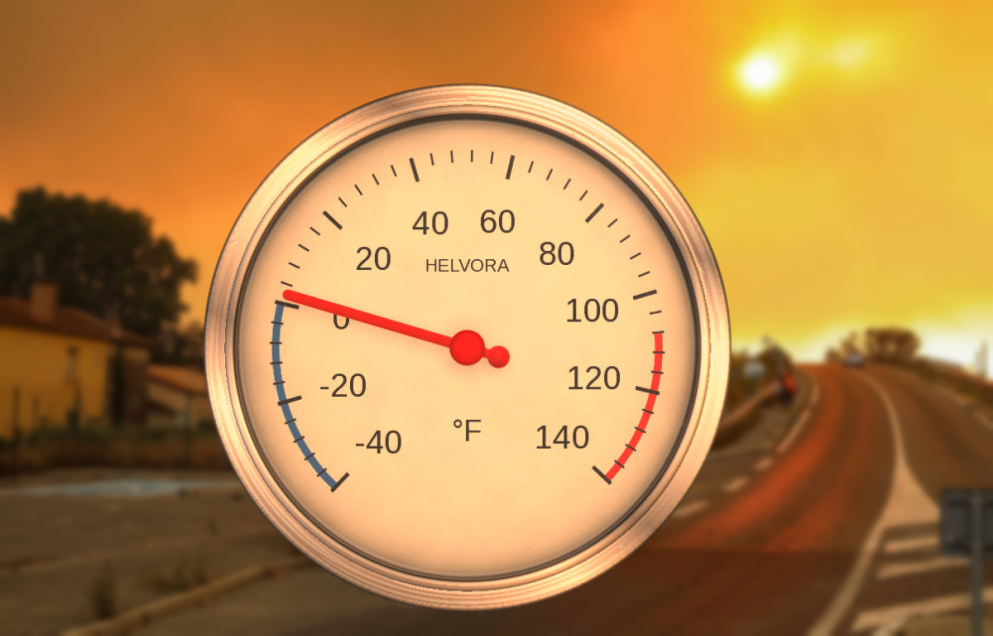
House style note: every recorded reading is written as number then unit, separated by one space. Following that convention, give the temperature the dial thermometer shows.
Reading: 2 °F
